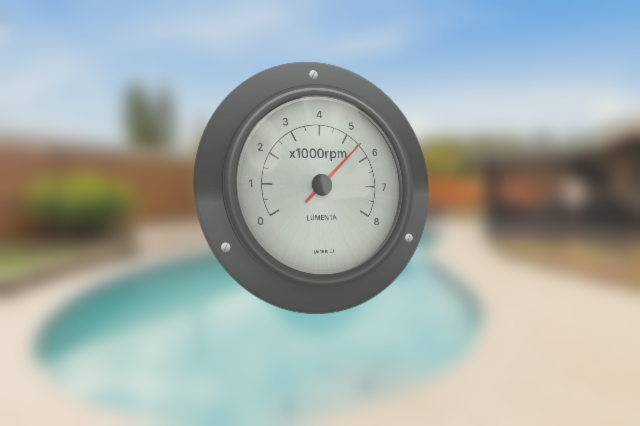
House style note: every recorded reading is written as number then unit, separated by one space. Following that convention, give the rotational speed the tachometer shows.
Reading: 5500 rpm
